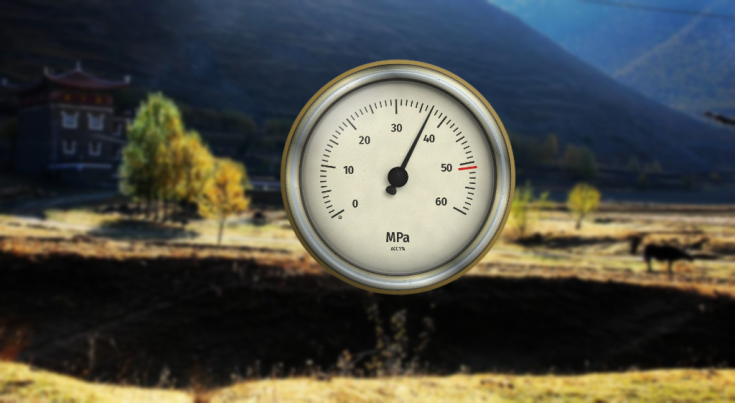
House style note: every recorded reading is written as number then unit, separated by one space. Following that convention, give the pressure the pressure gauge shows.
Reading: 37 MPa
